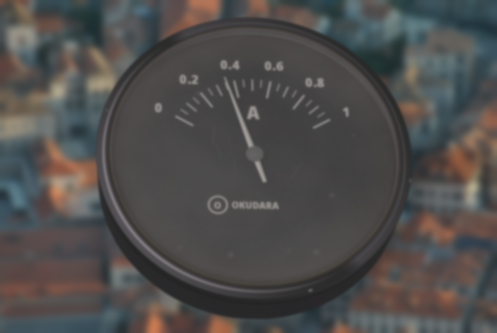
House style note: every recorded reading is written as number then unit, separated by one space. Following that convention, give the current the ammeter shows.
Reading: 0.35 A
